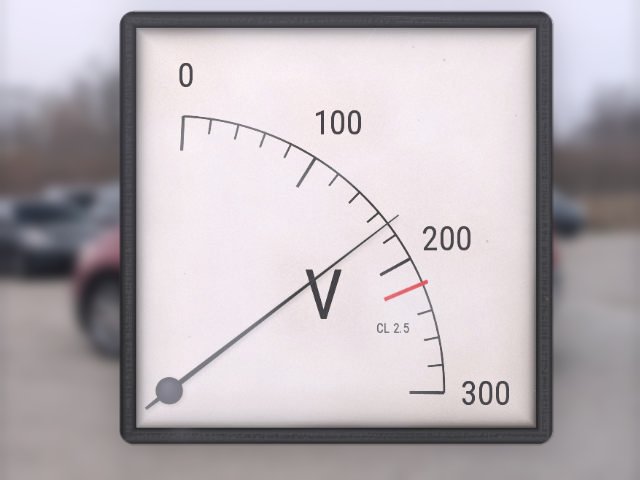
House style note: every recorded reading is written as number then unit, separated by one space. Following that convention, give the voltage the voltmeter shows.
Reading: 170 V
